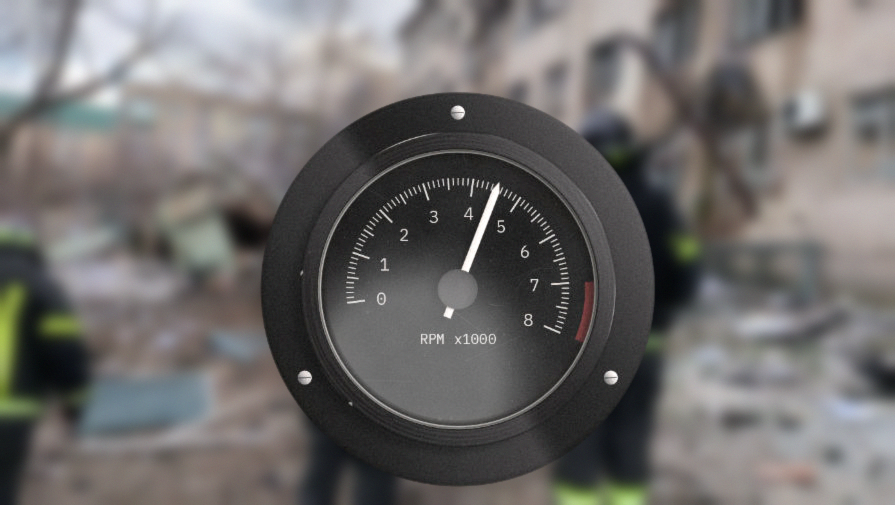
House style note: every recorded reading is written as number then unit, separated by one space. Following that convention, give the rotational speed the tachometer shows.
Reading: 4500 rpm
